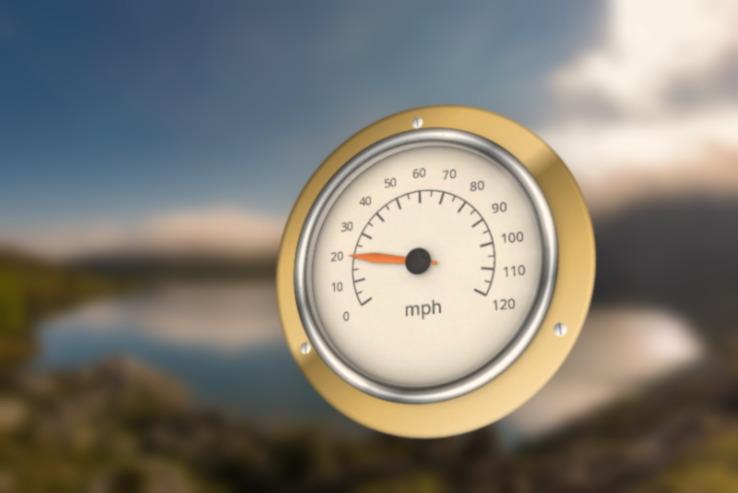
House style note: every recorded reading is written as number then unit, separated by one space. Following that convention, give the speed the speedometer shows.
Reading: 20 mph
